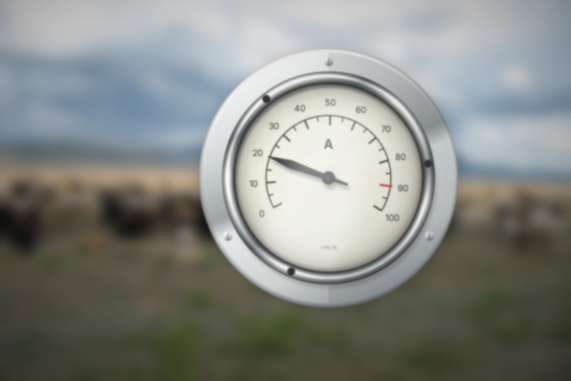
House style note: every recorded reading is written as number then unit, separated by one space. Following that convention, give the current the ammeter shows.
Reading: 20 A
